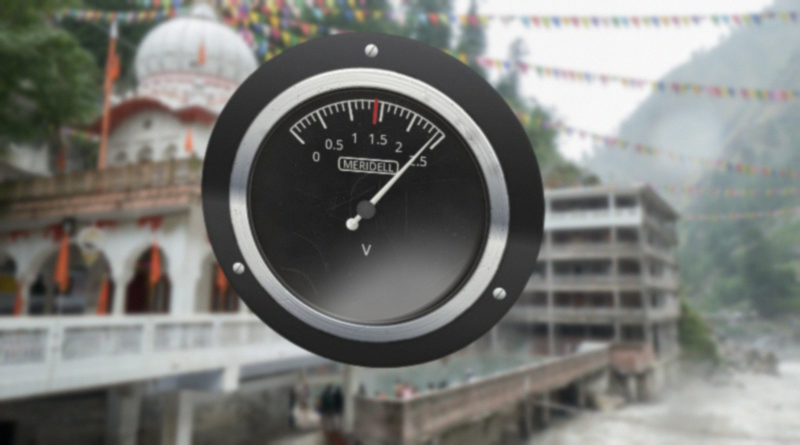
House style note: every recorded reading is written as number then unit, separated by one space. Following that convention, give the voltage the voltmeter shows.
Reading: 2.4 V
